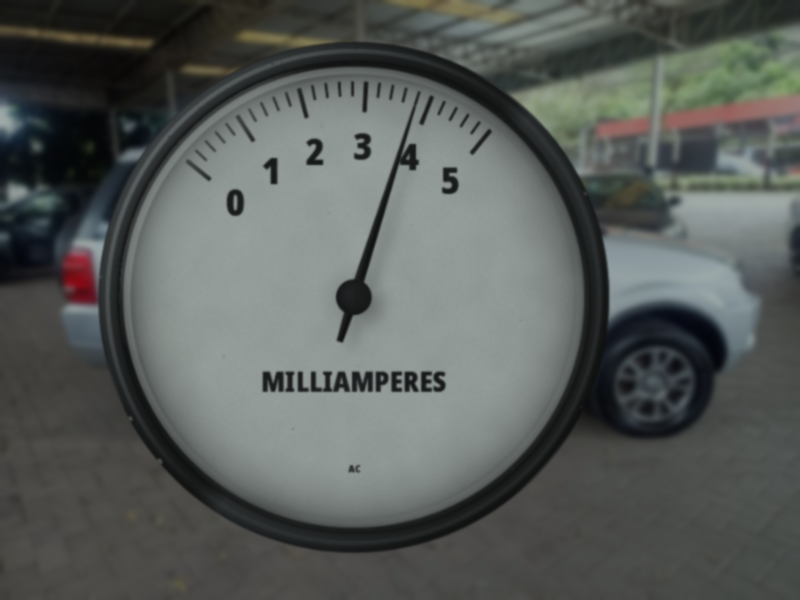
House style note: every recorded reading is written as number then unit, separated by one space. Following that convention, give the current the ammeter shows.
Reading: 3.8 mA
